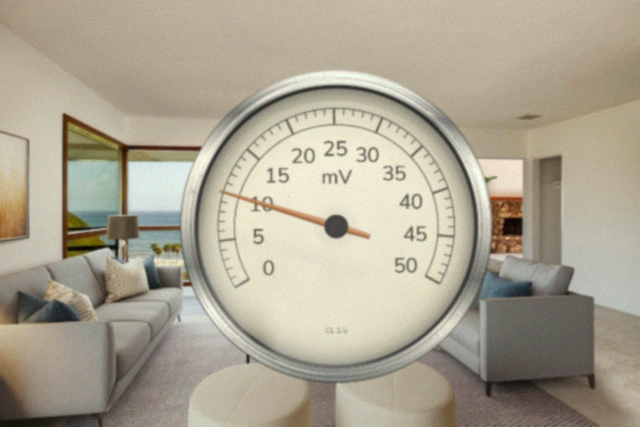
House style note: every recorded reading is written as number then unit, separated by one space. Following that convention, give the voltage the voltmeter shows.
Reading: 10 mV
